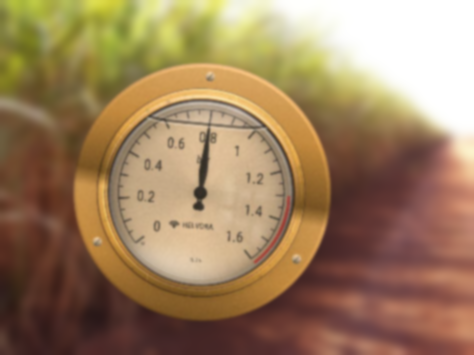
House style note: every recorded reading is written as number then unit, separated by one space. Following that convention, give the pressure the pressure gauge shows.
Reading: 0.8 bar
